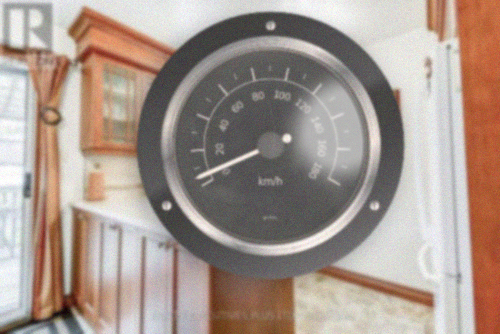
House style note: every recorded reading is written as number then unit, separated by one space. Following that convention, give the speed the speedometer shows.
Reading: 5 km/h
